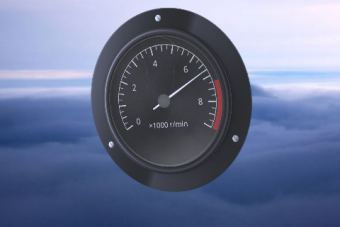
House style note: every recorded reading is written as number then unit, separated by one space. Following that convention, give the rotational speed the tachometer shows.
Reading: 6750 rpm
